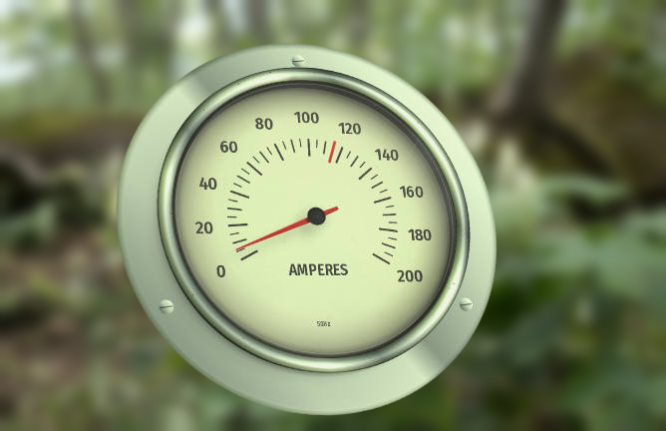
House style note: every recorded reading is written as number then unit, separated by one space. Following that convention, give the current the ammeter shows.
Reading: 5 A
